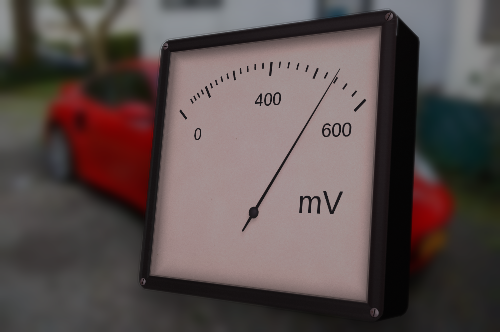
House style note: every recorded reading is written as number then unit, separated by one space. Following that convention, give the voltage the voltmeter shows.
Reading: 540 mV
